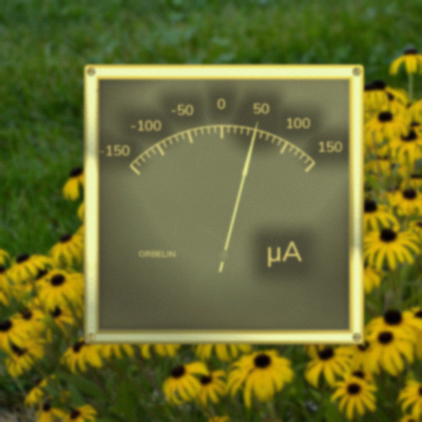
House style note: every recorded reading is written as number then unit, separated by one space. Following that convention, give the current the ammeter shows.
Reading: 50 µA
